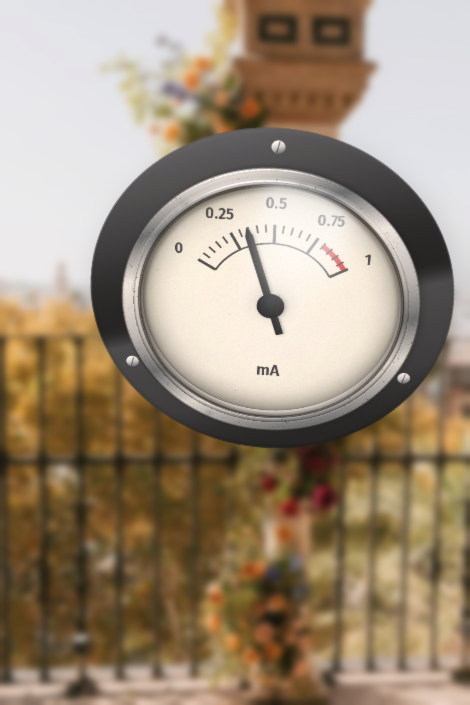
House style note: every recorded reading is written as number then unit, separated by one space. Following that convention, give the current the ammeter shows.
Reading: 0.35 mA
